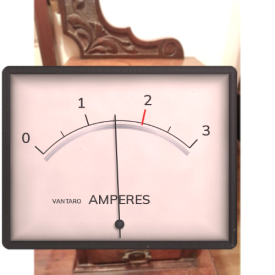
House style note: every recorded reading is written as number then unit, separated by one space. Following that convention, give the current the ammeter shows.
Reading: 1.5 A
